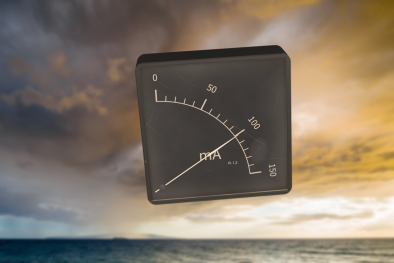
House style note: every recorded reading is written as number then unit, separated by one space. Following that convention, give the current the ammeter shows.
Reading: 100 mA
